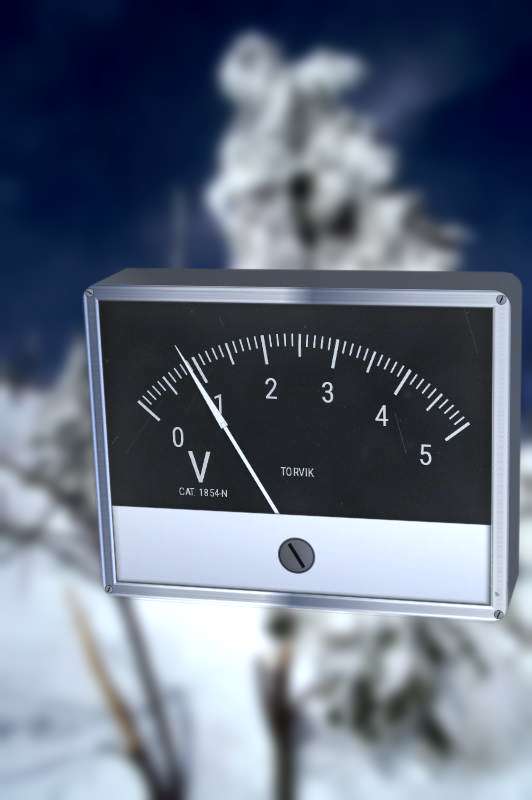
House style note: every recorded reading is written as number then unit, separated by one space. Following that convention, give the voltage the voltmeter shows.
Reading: 0.9 V
